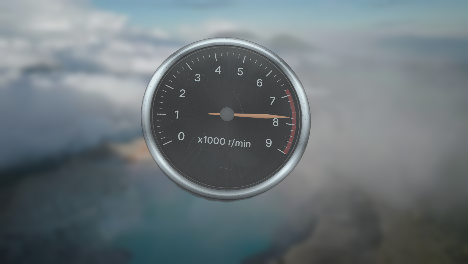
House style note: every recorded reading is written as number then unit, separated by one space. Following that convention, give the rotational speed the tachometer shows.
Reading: 7800 rpm
